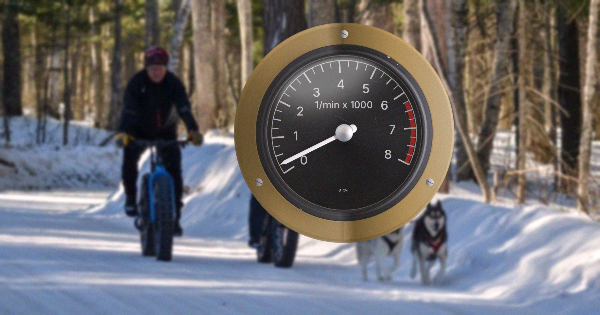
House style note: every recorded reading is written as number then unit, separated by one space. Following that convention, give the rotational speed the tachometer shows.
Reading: 250 rpm
